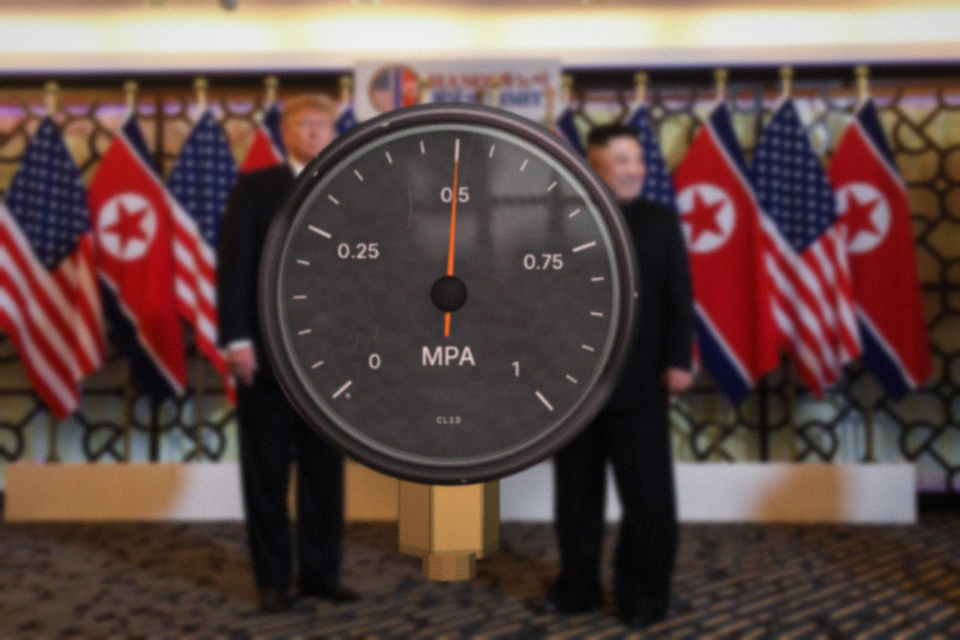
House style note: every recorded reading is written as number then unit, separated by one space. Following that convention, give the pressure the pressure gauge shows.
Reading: 0.5 MPa
